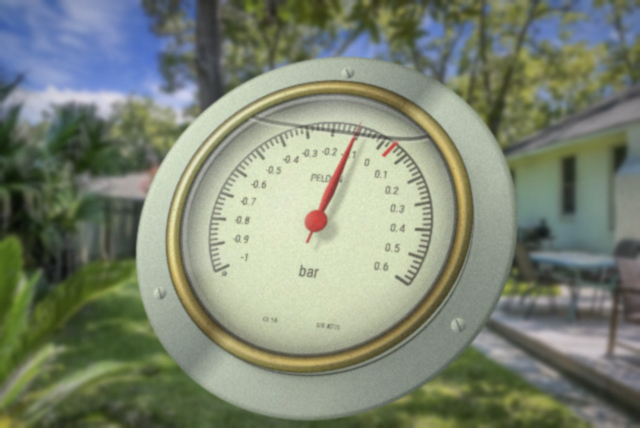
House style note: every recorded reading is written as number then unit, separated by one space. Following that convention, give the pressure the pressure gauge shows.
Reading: -0.1 bar
